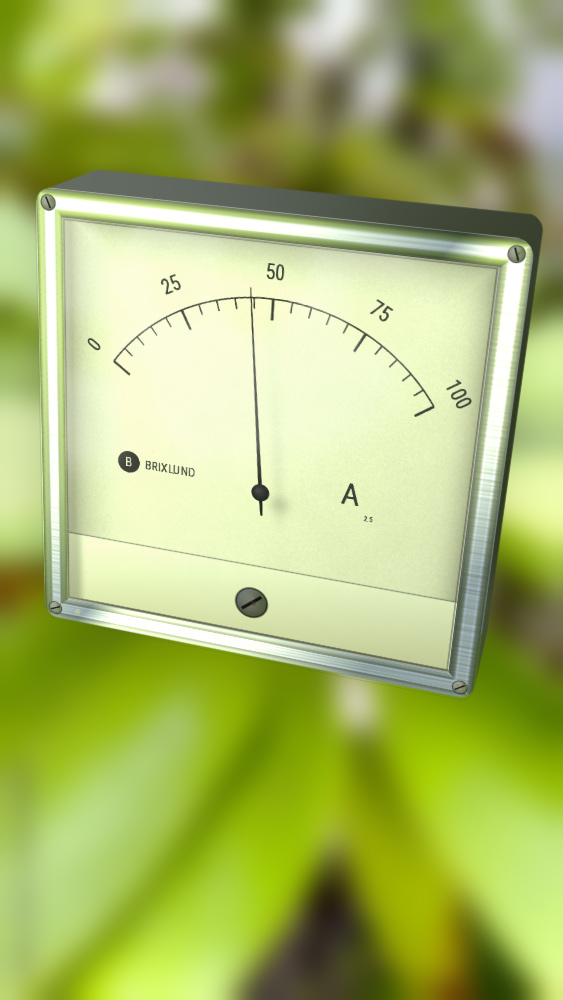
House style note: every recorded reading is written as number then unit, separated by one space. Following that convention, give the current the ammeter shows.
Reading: 45 A
